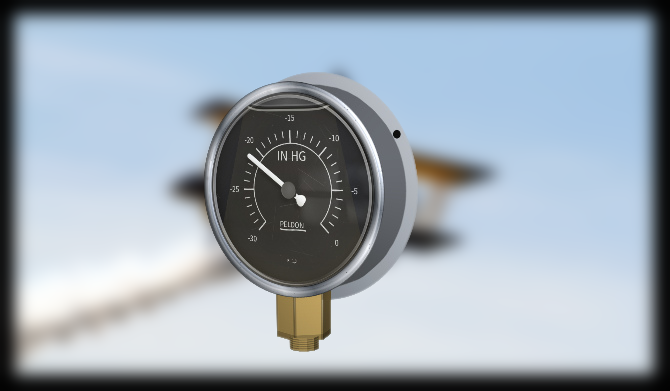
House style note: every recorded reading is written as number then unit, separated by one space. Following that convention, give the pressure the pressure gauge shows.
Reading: -21 inHg
